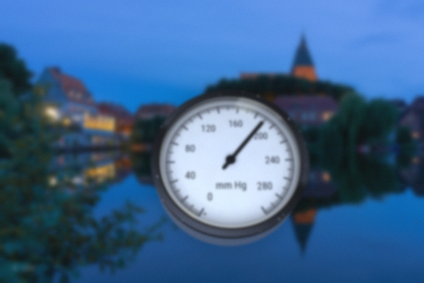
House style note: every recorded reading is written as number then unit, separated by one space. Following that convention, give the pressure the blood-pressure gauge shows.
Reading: 190 mmHg
